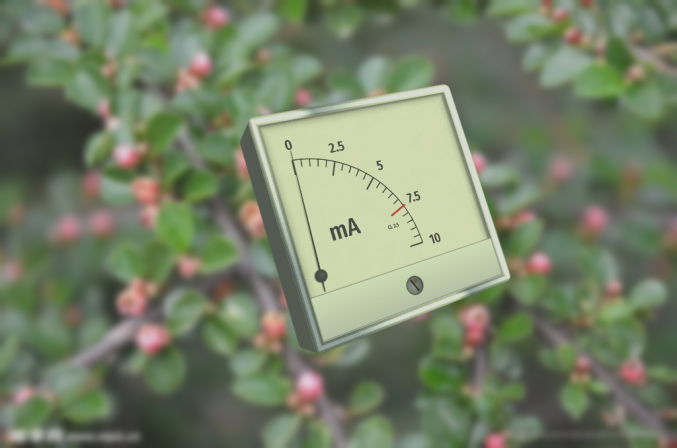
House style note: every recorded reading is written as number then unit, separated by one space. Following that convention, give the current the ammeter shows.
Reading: 0 mA
